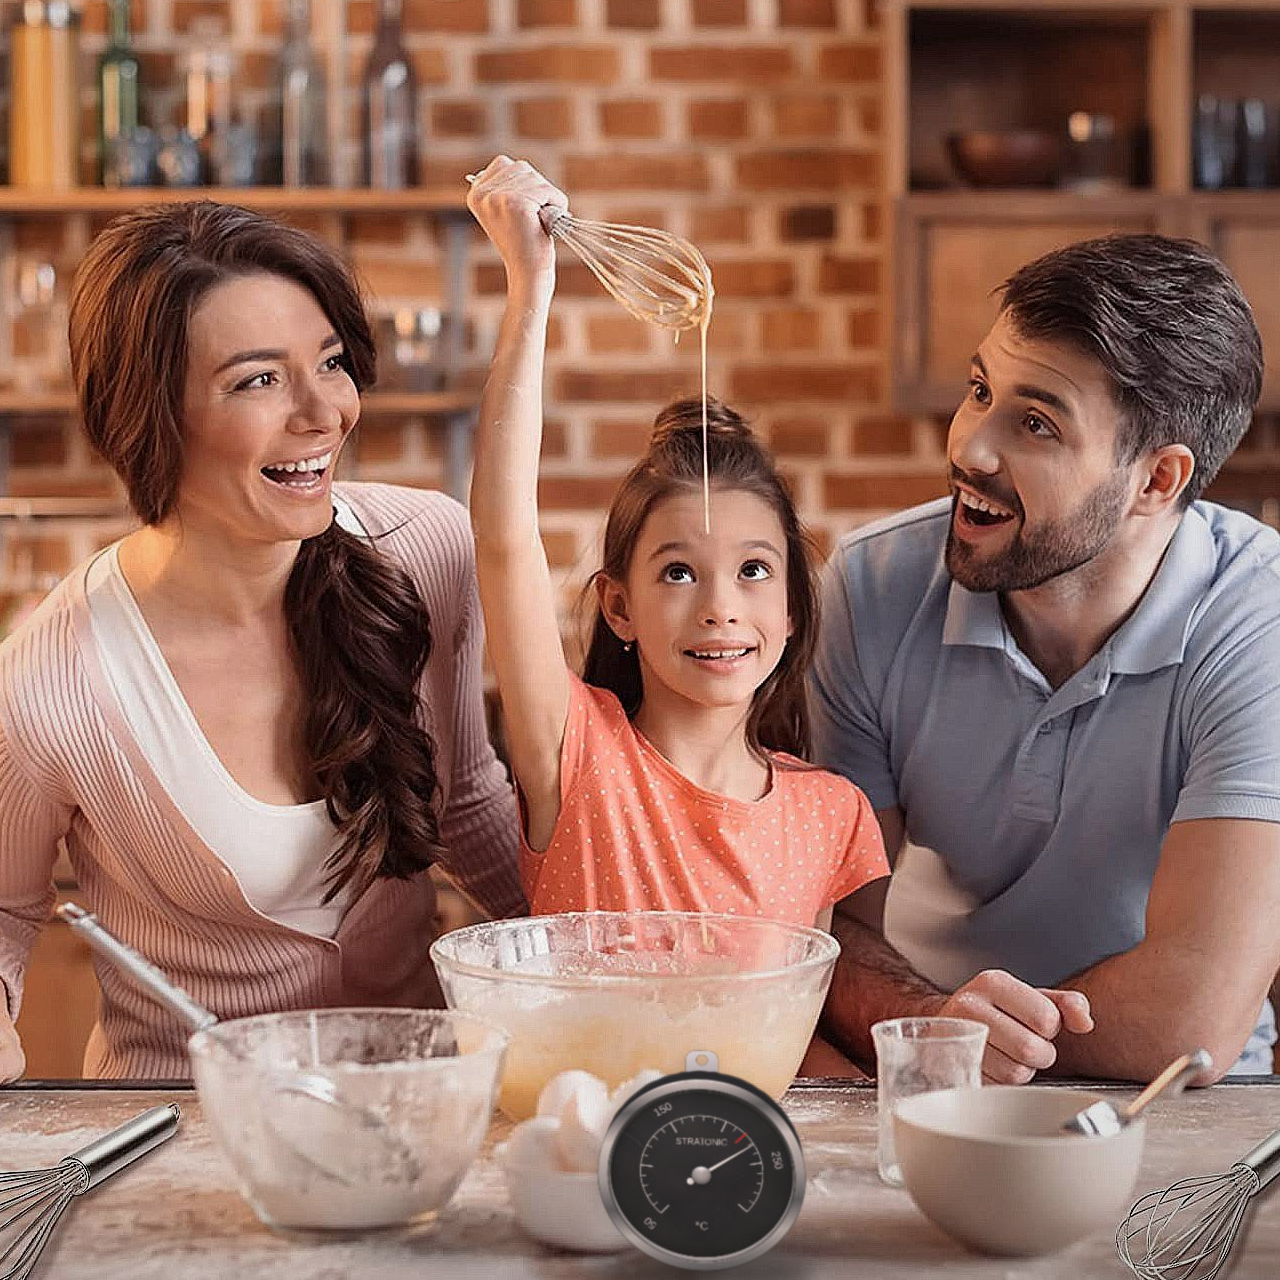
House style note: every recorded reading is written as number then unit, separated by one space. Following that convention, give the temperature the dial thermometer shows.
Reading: 230 °C
